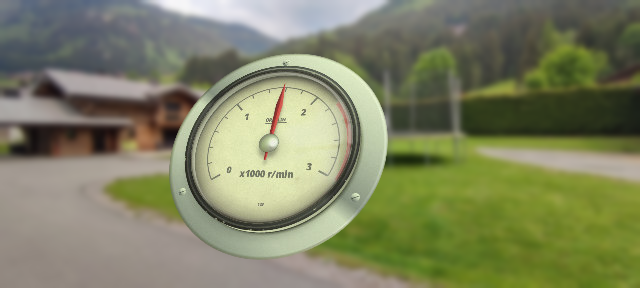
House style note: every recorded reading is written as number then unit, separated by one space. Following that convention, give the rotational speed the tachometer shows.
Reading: 1600 rpm
